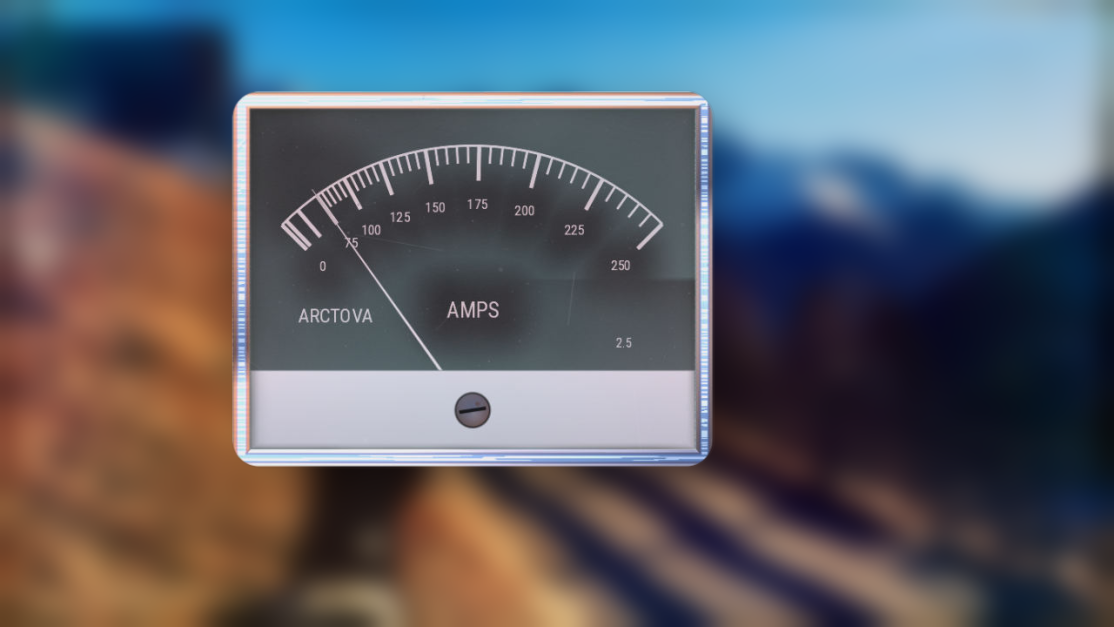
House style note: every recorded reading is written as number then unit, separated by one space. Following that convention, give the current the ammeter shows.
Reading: 75 A
